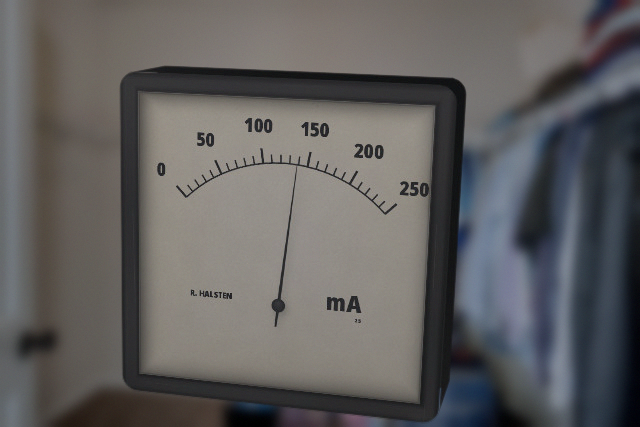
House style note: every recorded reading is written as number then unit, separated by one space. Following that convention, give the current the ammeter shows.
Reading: 140 mA
